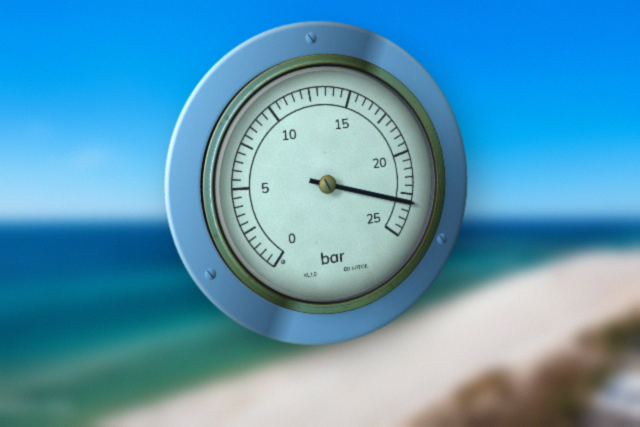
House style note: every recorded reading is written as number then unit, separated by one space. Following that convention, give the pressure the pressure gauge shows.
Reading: 23 bar
